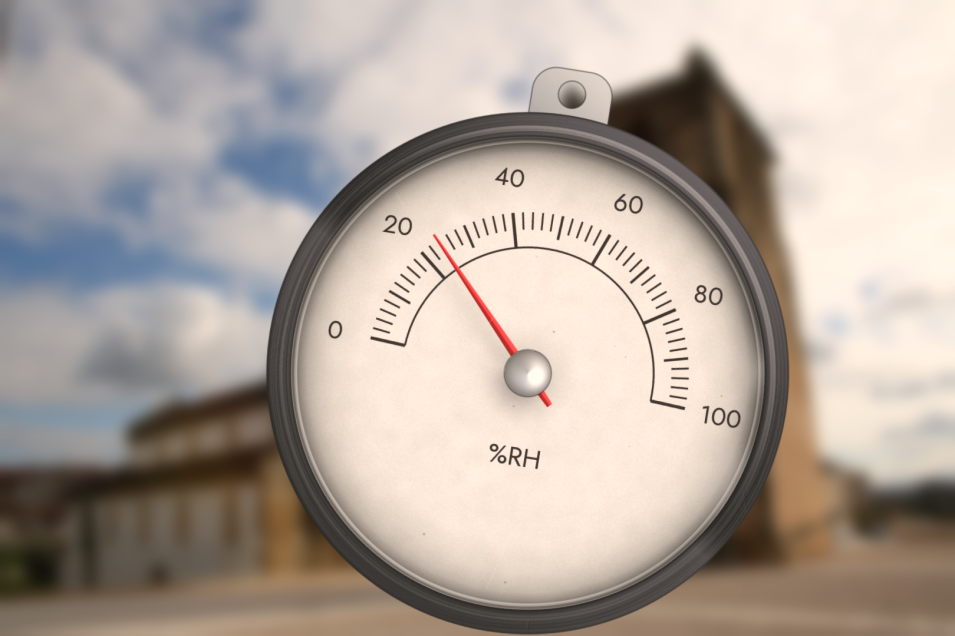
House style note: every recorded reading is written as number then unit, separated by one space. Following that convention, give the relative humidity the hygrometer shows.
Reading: 24 %
